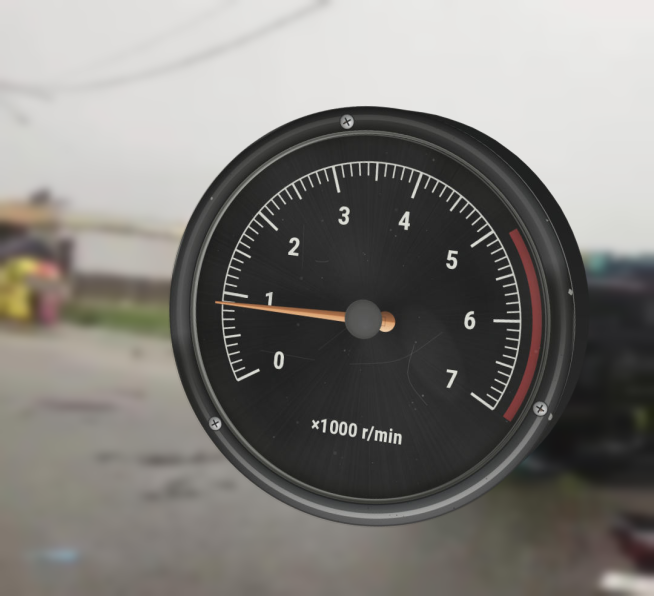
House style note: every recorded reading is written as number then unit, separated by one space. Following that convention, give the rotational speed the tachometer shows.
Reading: 900 rpm
